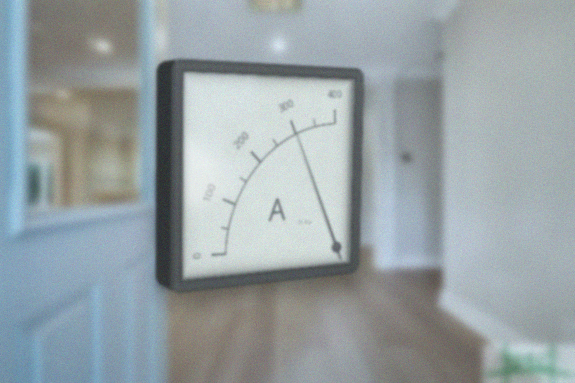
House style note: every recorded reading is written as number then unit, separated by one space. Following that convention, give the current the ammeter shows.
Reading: 300 A
